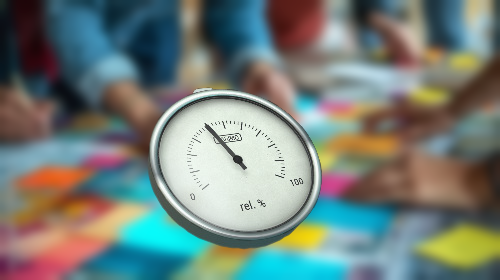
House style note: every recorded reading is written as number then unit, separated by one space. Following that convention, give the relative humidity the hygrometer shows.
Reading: 40 %
